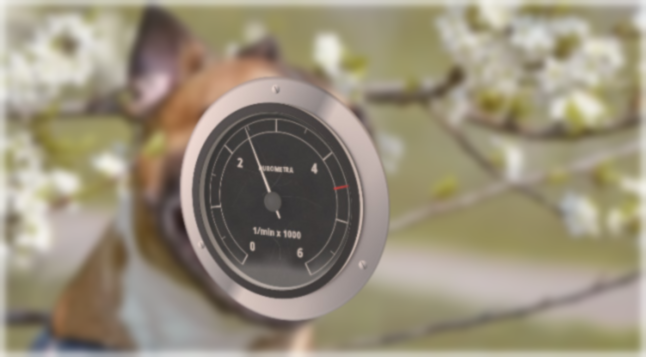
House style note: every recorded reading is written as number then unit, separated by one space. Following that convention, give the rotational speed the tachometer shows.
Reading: 2500 rpm
